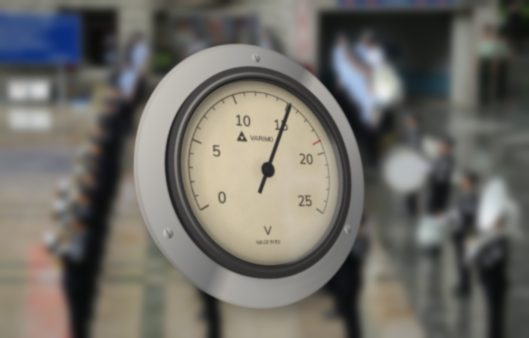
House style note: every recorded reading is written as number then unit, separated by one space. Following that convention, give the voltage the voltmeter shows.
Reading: 15 V
